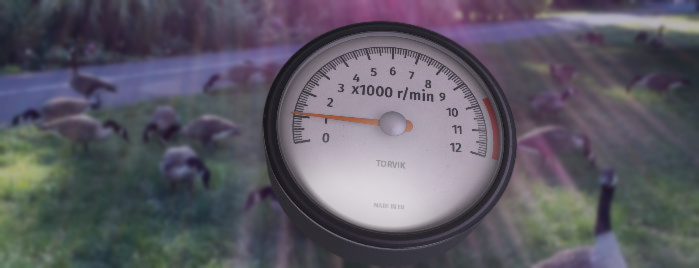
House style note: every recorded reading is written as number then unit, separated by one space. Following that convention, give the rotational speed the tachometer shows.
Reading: 1000 rpm
